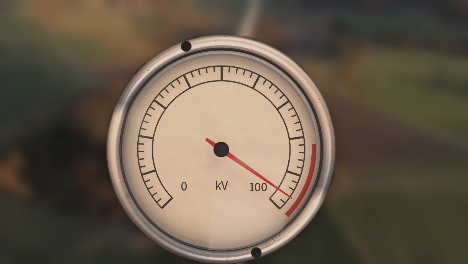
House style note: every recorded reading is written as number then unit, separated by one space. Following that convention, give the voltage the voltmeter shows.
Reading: 96 kV
